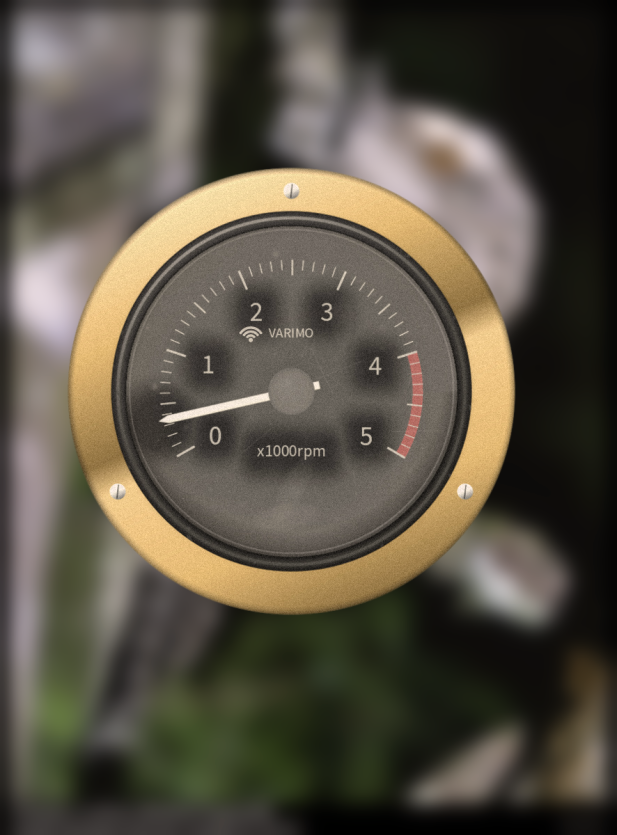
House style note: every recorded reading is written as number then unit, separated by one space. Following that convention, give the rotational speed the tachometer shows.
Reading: 350 rpm
